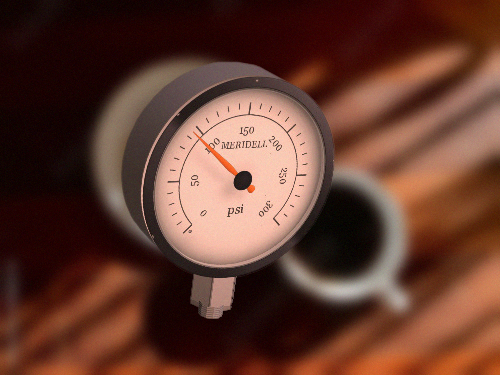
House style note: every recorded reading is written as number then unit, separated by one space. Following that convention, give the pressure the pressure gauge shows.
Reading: 95 psi
